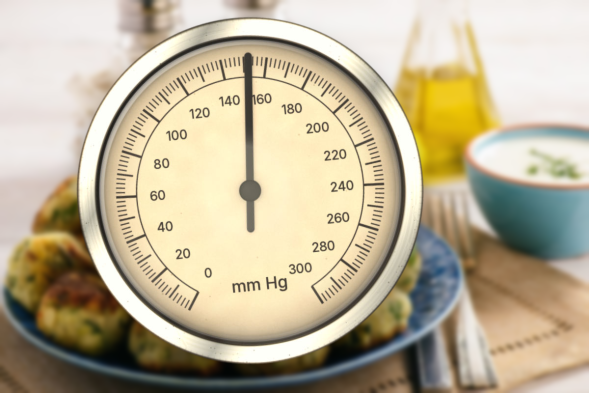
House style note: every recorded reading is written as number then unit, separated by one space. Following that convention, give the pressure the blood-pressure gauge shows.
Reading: 152 mmHg
